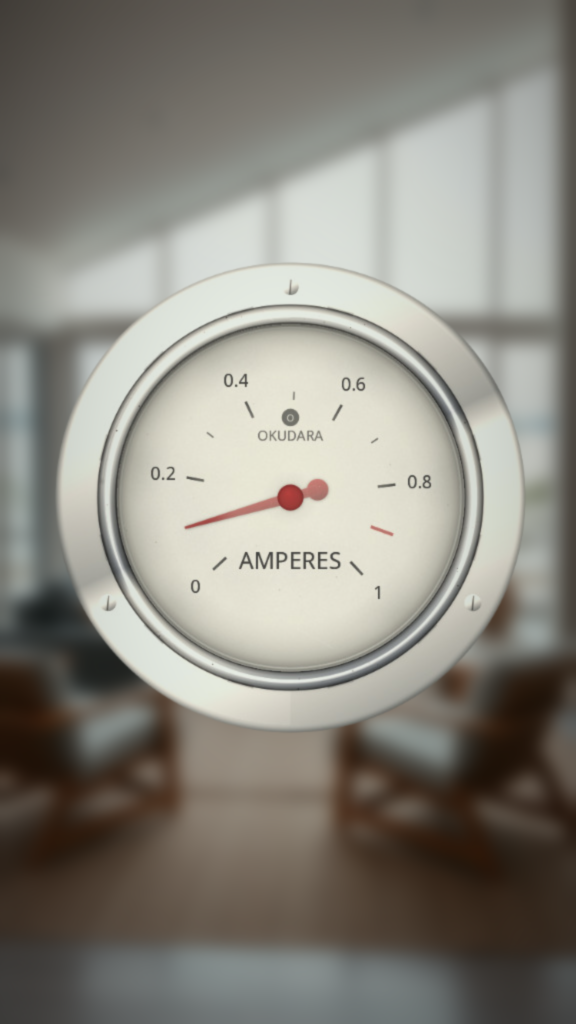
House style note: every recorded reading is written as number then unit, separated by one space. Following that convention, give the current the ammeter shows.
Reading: 0.1 A
